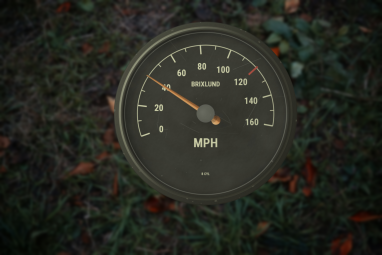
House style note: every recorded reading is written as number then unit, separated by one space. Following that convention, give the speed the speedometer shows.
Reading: 40 mph
